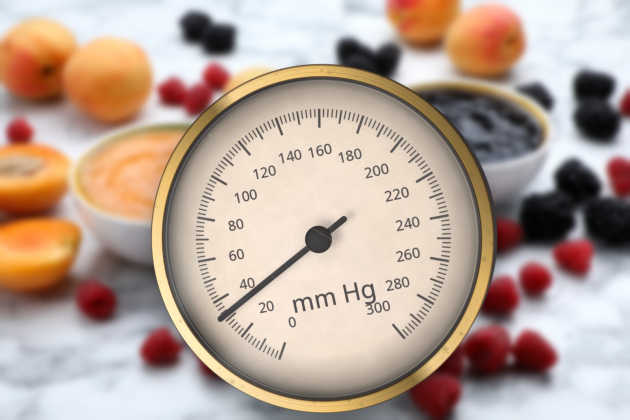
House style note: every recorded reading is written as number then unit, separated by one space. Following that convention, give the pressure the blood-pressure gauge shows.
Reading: 32 mmHg
